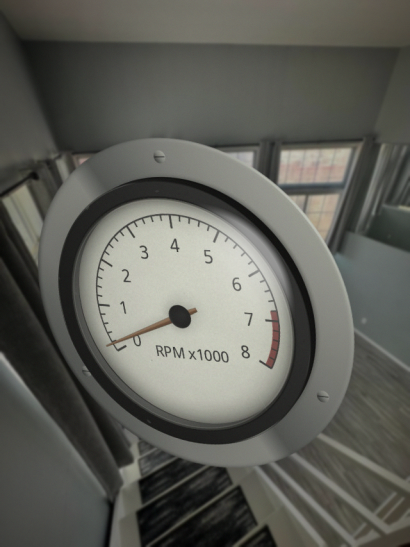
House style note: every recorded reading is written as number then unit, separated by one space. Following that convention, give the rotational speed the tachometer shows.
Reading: 200 rpm
